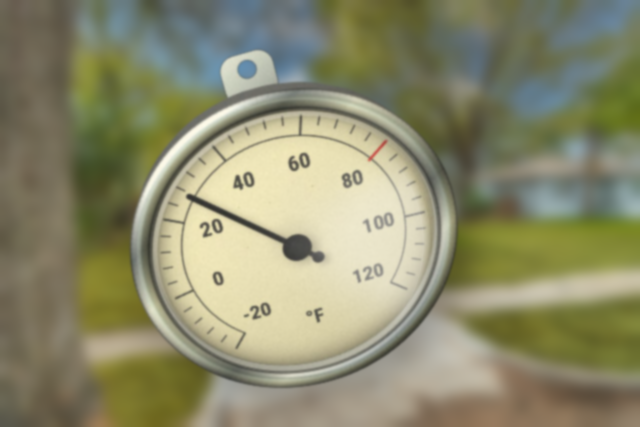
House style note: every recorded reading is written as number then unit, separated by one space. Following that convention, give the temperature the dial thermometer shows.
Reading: 28 °F
